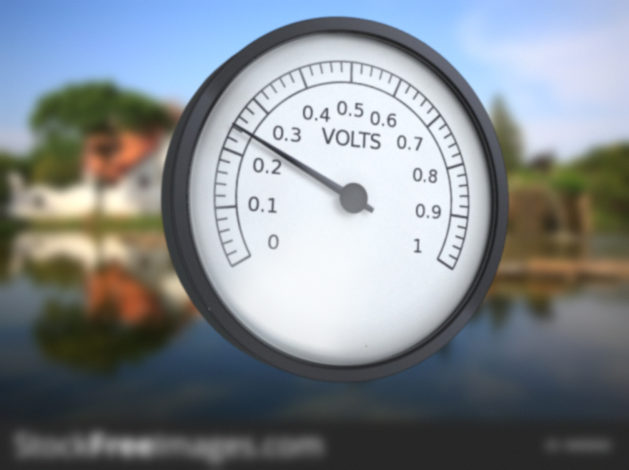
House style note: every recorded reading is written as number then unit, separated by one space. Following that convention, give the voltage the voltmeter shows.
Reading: 0.24 V
